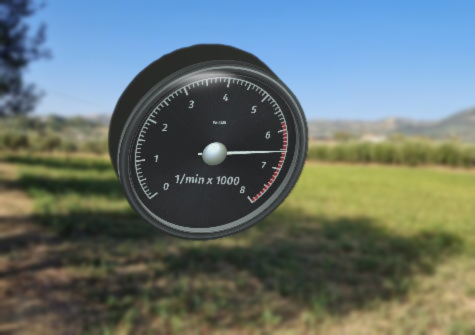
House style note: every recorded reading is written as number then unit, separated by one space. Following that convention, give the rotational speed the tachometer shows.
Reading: 6500 rpm
